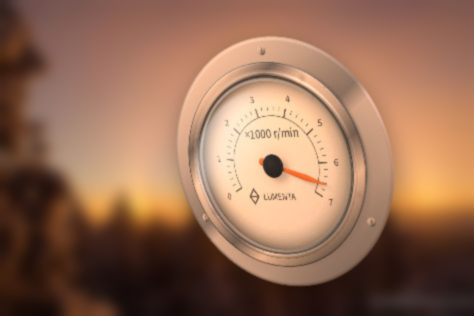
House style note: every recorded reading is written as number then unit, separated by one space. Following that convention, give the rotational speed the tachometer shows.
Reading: 6600 rpm
